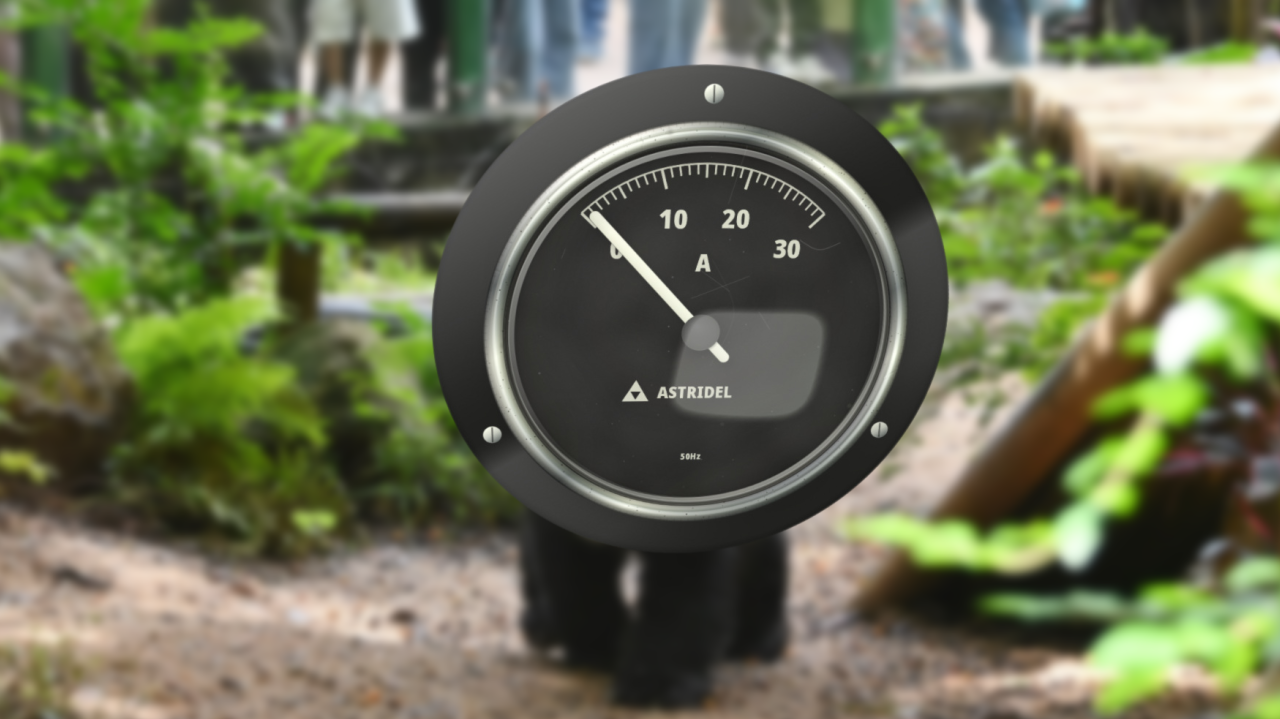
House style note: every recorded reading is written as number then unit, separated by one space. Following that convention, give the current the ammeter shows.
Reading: 1 A
